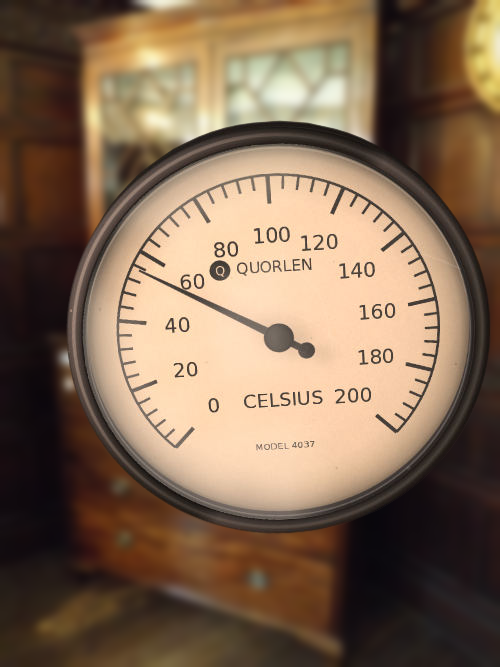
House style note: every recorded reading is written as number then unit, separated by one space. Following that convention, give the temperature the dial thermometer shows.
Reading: 56 °C
